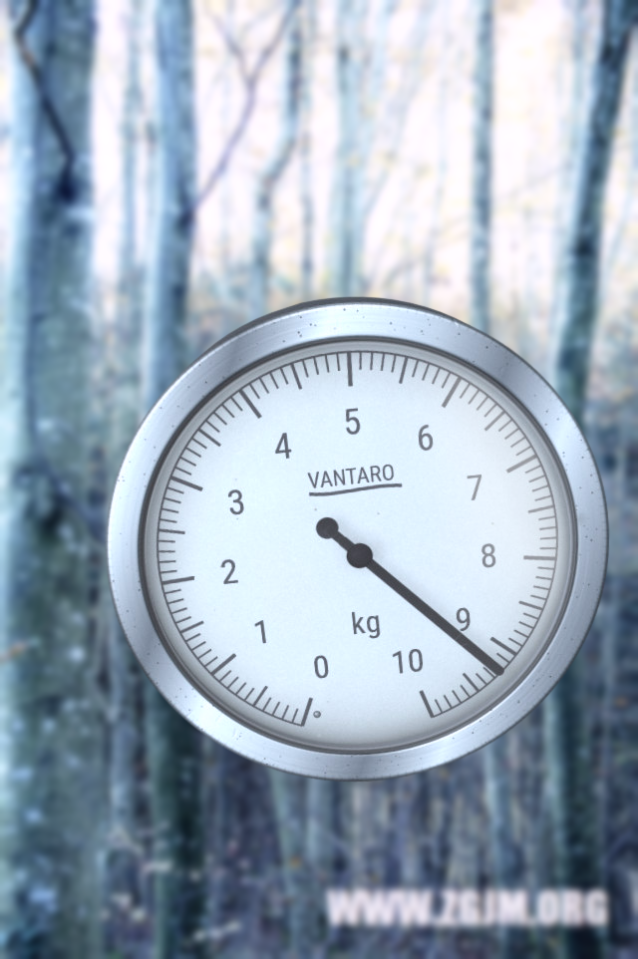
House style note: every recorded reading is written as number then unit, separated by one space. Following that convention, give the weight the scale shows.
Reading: 9.2 kg
